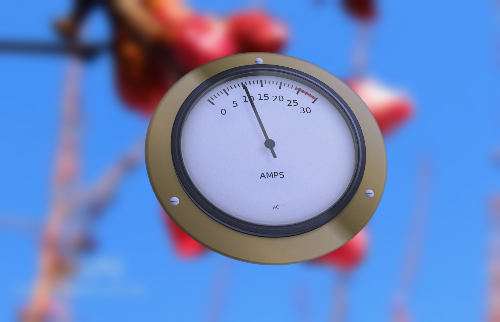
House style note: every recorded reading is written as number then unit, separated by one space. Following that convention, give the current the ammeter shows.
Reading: 10 A
